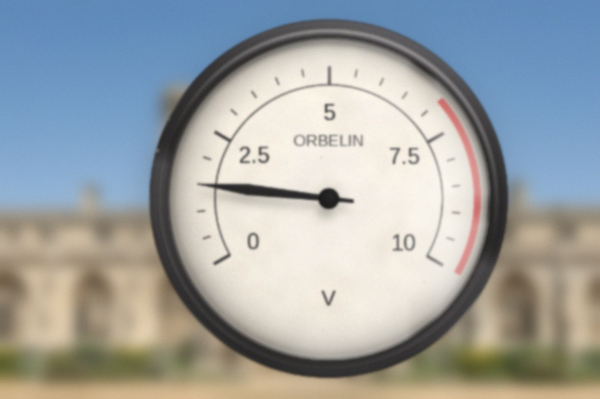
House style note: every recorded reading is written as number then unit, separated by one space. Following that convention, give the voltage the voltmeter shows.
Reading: 1.5 V
